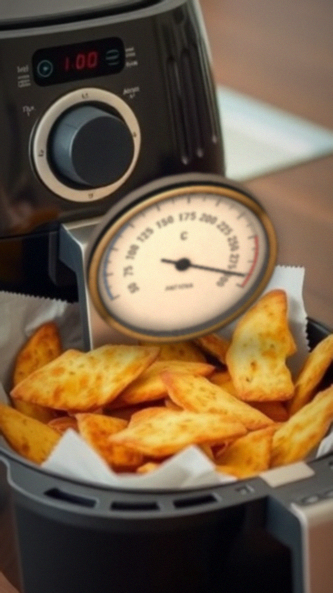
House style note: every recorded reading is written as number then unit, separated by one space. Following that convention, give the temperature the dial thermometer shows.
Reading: 287.5 °C
